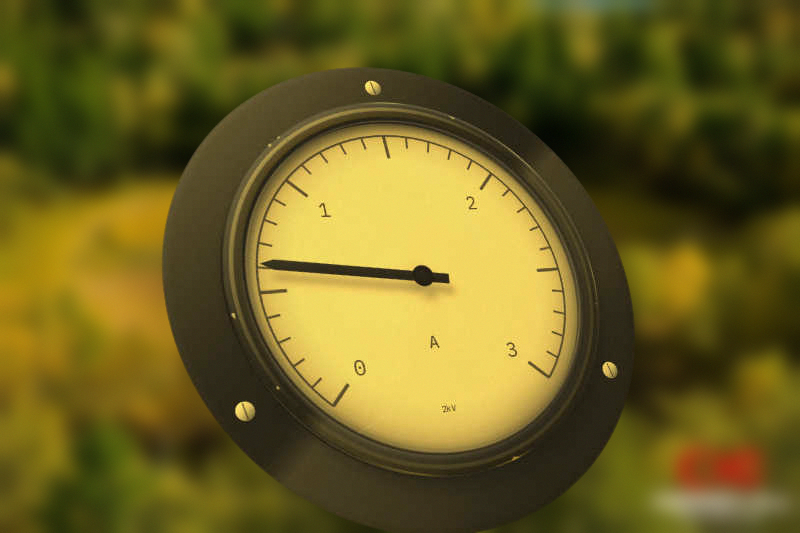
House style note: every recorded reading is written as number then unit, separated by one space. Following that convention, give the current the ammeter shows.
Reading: 0.6 A
